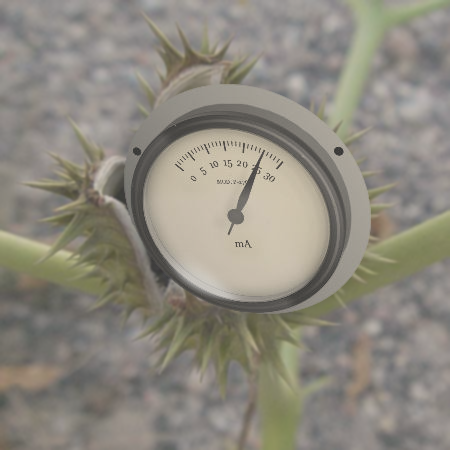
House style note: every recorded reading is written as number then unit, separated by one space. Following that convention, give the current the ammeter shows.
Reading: 25 mA
